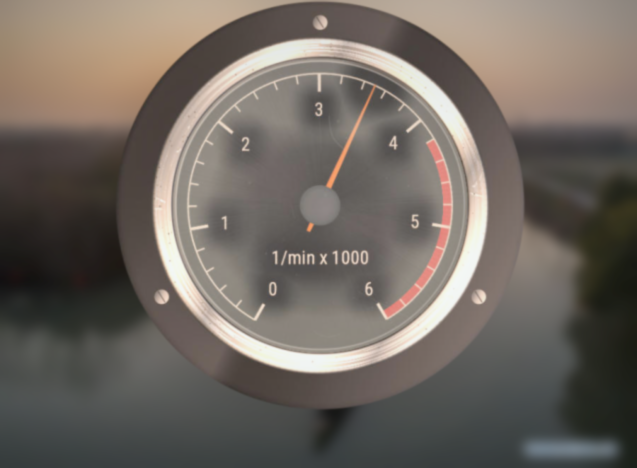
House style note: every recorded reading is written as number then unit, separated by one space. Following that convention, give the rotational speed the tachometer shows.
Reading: 3500 rpm
